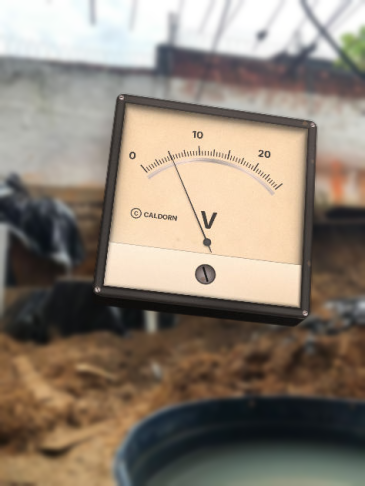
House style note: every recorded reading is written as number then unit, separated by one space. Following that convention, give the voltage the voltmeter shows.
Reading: 5 V
